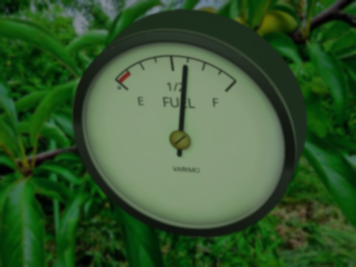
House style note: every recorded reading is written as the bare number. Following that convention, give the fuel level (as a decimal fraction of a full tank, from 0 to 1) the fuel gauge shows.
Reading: 0.625
